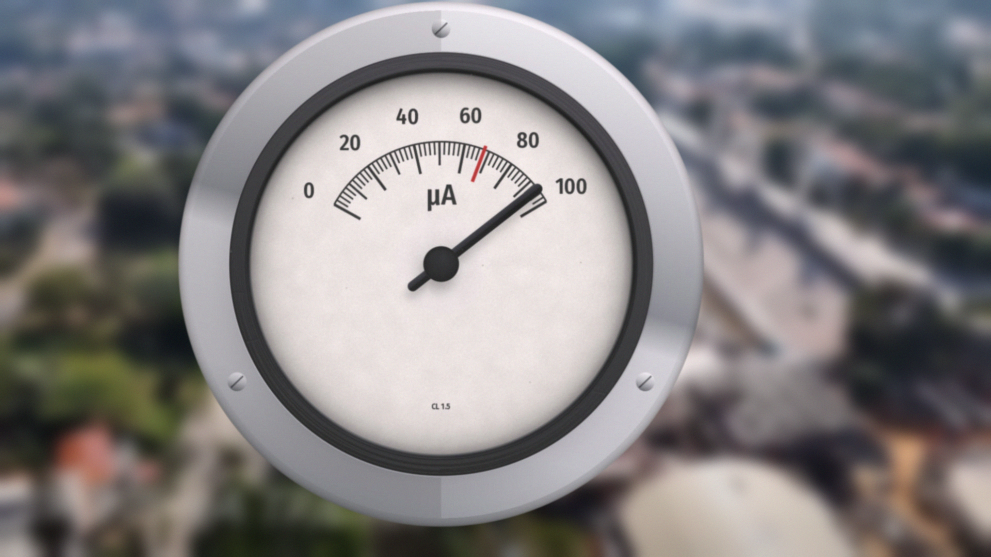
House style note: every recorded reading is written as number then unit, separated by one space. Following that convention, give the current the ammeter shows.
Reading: 94 µA
